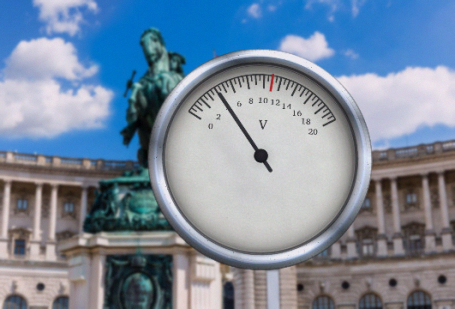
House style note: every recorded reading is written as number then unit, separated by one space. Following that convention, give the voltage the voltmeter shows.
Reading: 4 V
